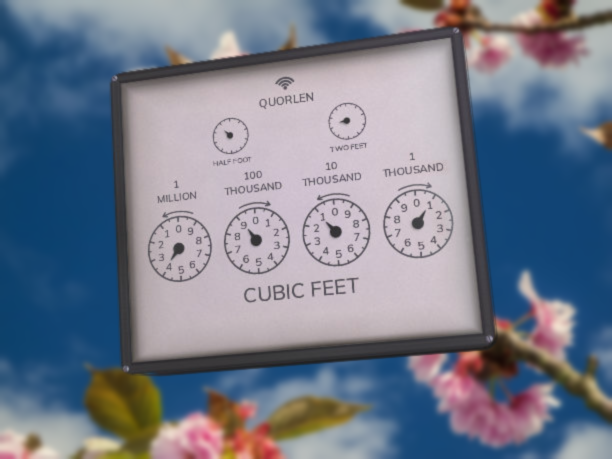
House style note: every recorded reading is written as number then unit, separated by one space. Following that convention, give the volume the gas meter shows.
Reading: 391100 ft³
